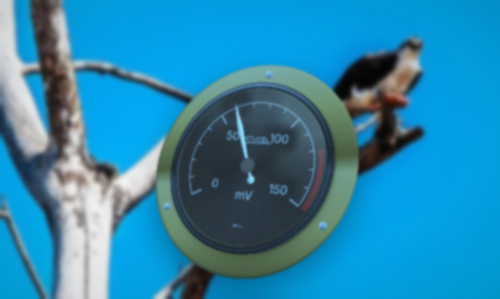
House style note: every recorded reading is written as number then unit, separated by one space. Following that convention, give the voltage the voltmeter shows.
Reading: 60 mV
